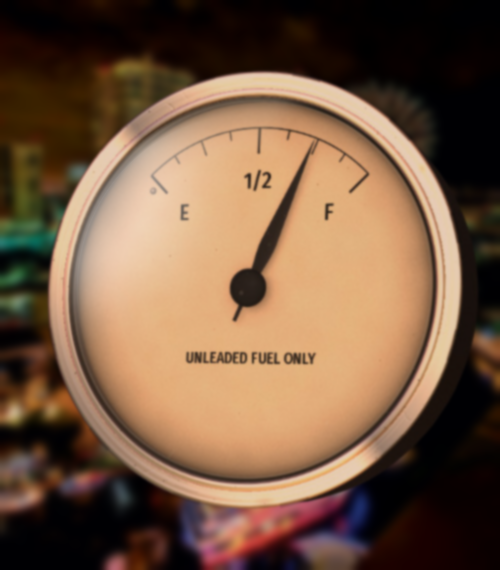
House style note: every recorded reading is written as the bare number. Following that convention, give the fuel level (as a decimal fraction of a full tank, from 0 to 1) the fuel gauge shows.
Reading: 0.75
